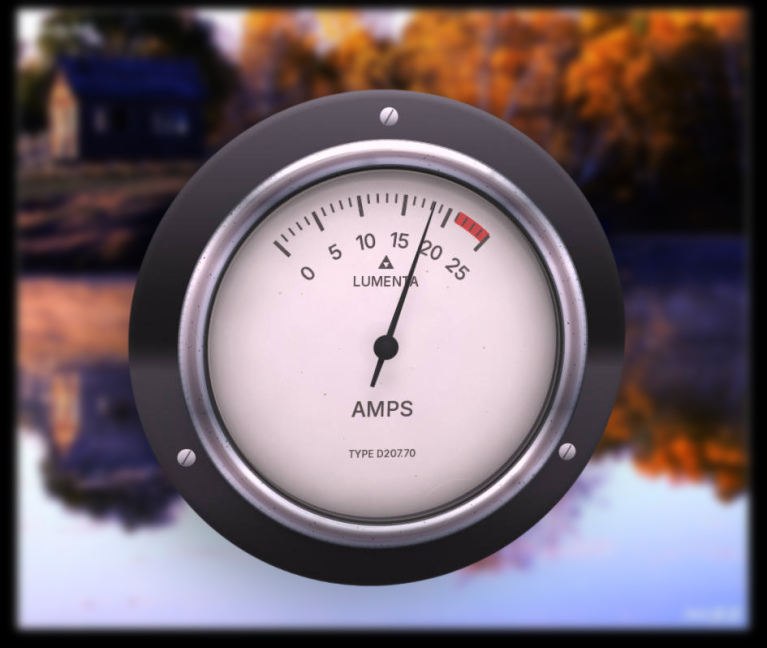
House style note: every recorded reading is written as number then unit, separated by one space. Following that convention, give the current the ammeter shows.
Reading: 18 A
